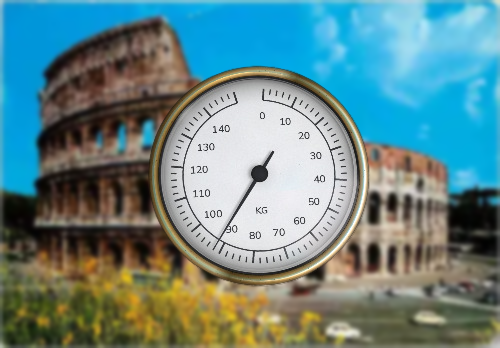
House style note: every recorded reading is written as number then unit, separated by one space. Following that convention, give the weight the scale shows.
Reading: 92 kg
